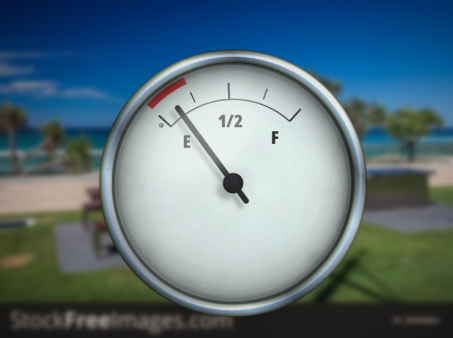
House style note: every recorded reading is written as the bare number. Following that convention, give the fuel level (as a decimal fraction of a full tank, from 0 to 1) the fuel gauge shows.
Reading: 0.125
